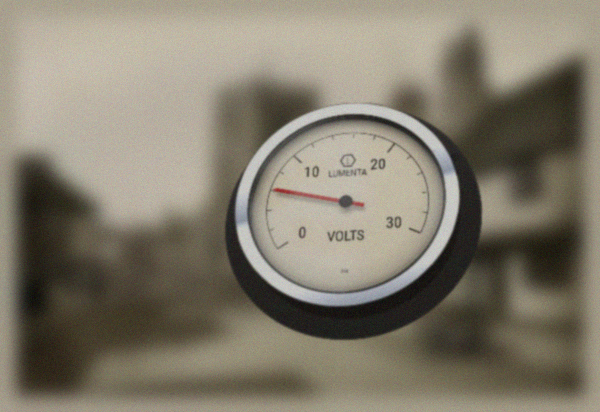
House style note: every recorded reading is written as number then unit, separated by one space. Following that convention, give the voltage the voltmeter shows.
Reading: 6 V
